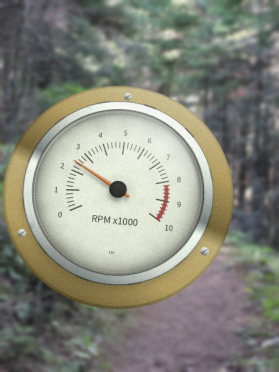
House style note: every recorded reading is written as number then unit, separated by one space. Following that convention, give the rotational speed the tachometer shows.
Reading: 2400 rpm
